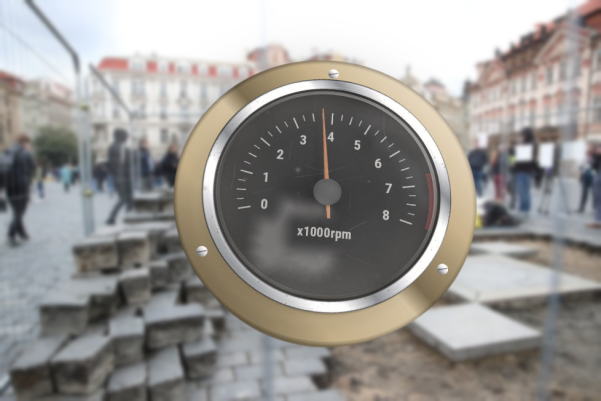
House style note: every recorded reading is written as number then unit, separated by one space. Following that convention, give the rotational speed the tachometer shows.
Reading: 3750 rpm
